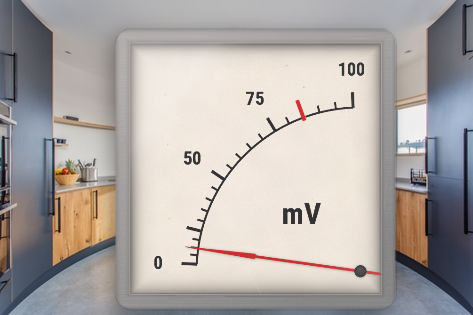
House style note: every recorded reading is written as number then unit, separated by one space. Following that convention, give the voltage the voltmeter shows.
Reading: 15 mV
